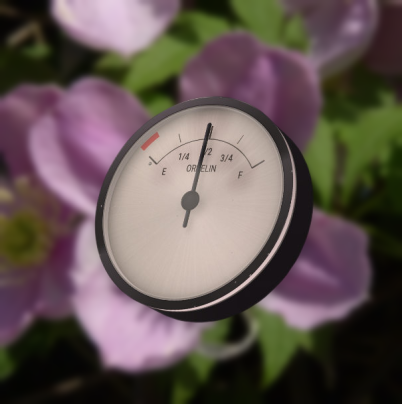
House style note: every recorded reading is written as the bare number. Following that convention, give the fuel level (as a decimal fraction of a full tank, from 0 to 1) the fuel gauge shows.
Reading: 0.5
